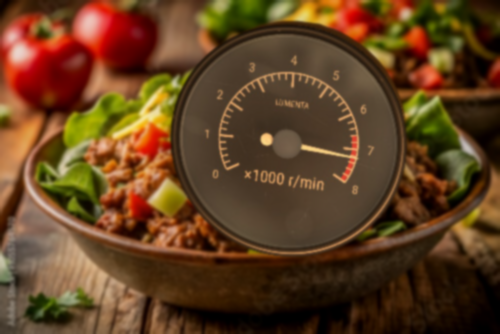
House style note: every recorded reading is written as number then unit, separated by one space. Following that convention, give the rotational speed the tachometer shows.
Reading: 7200 rpm
